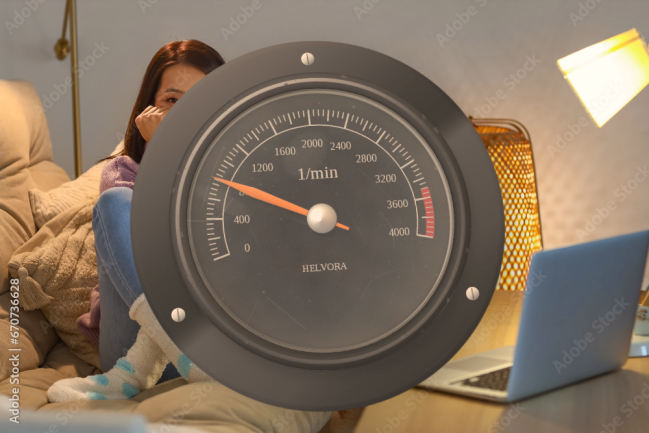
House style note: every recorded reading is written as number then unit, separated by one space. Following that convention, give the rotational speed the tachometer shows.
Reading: 800 rpm
